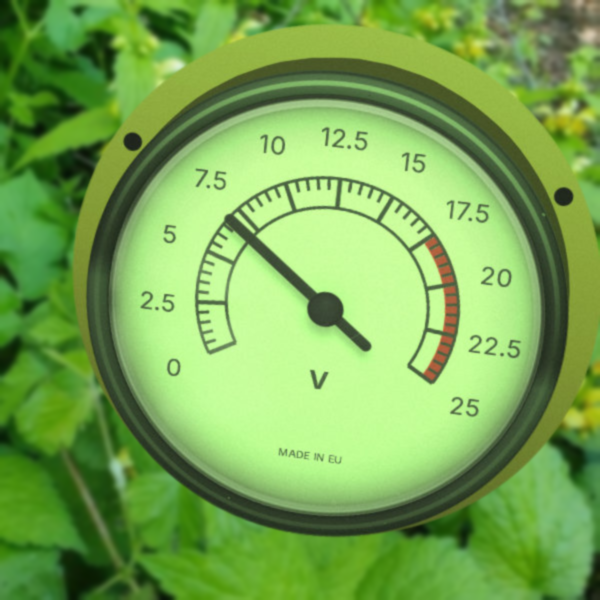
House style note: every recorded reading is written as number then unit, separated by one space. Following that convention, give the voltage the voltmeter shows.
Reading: 7 V
